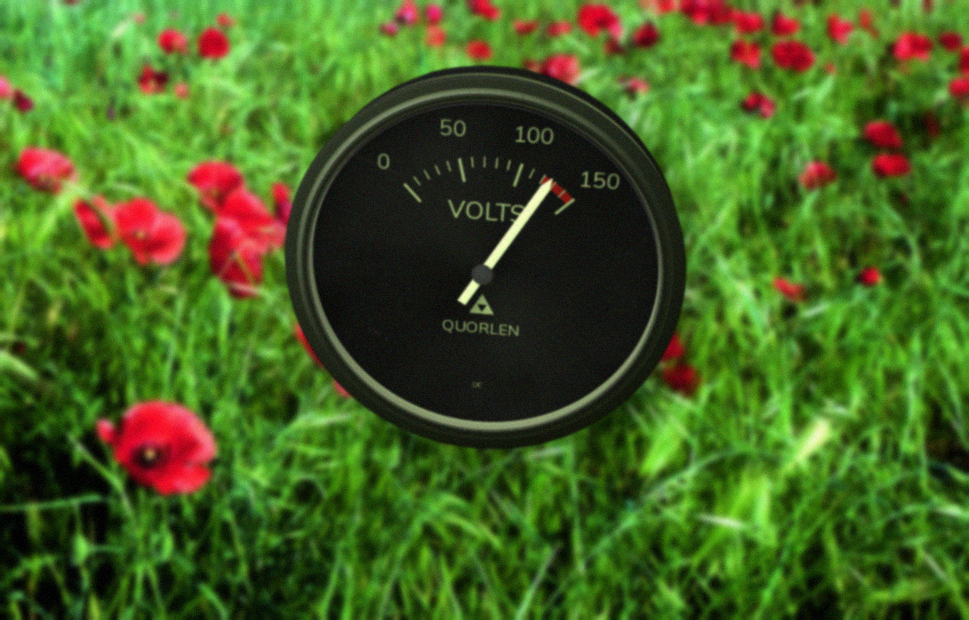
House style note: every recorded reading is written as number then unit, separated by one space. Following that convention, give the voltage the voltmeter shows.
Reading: 125 V
